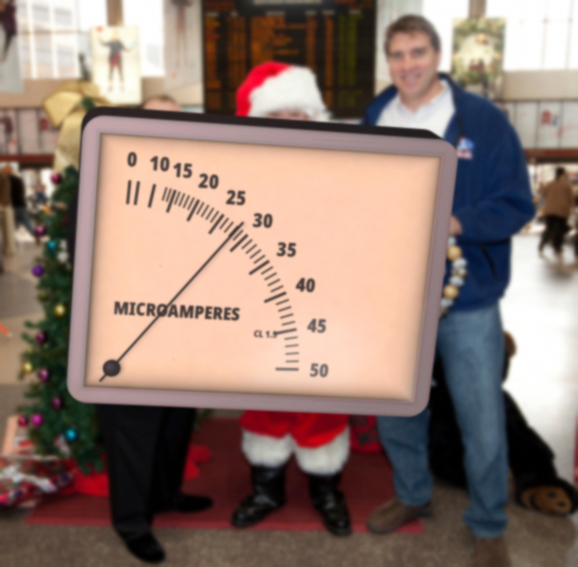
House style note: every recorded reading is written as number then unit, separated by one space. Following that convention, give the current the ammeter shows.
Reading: 28 µA
